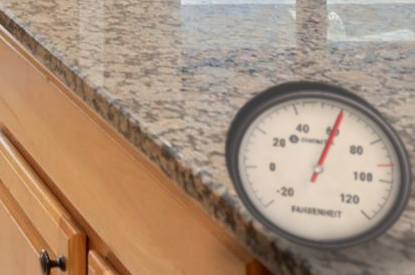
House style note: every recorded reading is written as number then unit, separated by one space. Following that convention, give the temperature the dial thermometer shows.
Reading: 60 °F
